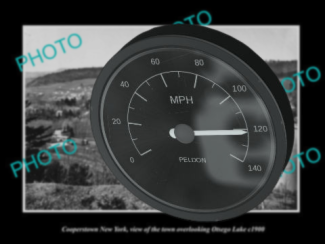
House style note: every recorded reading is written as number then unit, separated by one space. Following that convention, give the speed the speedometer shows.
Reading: 120 mph
